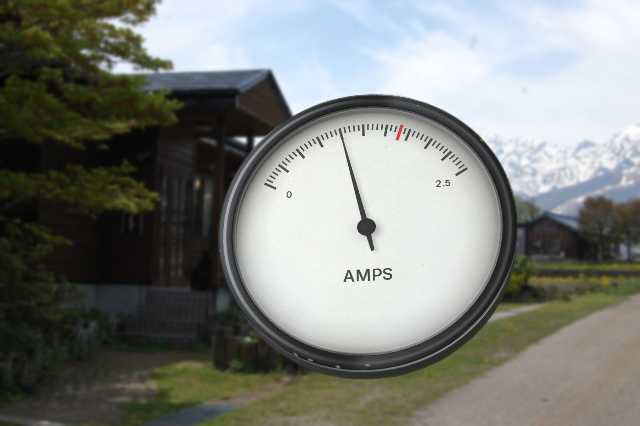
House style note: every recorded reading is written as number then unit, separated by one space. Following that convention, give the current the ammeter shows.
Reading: 1 A
